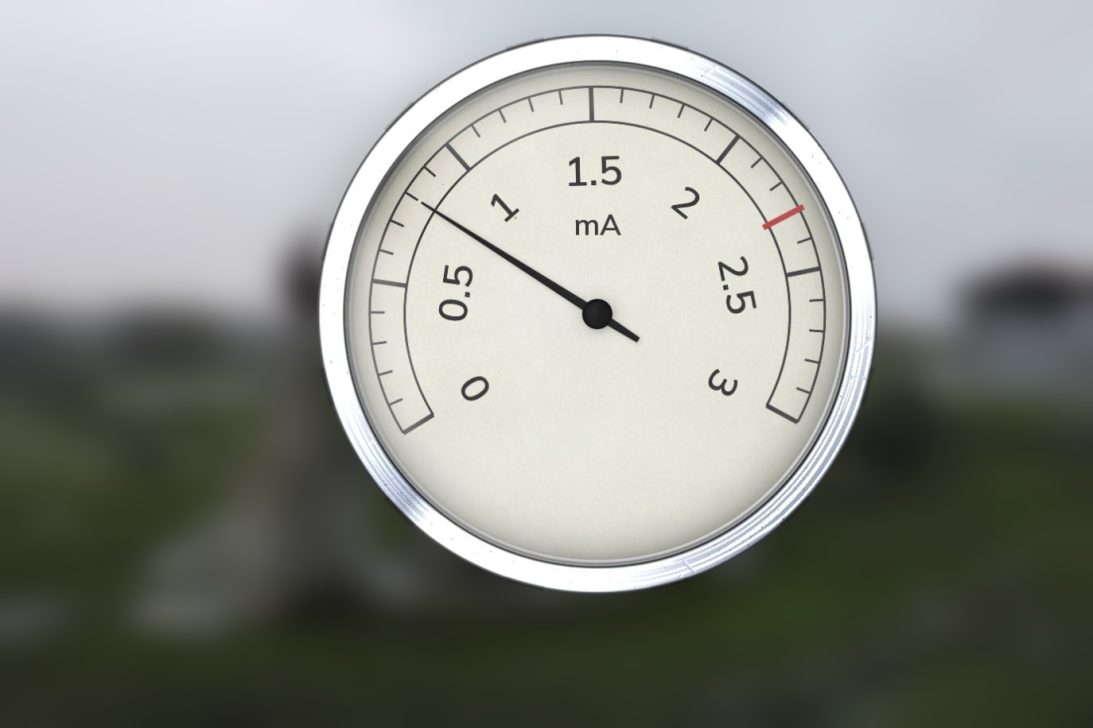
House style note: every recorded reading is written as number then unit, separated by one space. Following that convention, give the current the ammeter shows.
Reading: 0.8 mA
